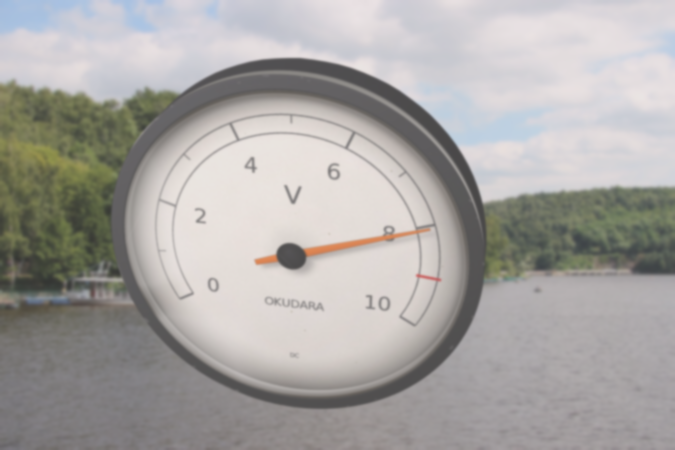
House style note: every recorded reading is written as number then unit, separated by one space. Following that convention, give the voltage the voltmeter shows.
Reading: 8 V
